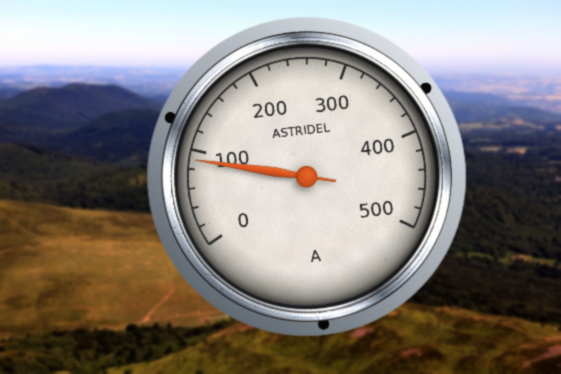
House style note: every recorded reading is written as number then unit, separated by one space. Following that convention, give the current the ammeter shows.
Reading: 90 A
